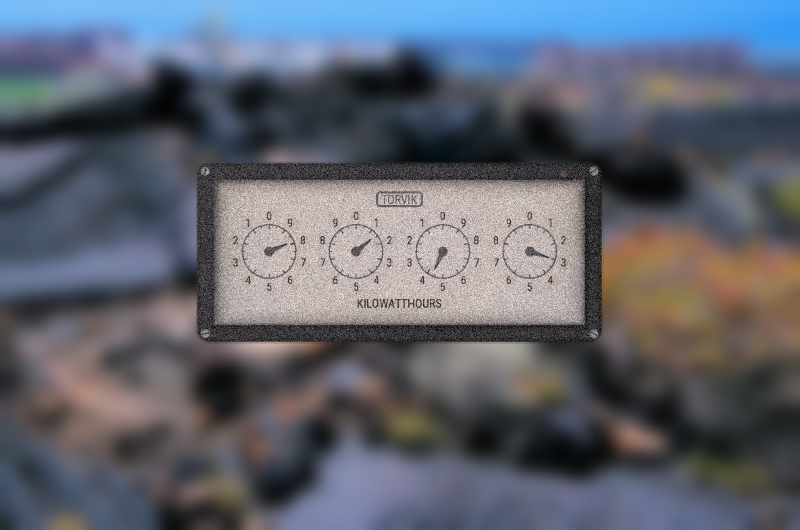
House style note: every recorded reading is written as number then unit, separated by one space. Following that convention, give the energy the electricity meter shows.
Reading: 8143 kWh
